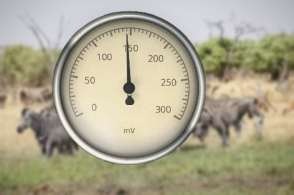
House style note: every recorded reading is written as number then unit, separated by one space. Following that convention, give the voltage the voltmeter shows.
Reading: 145 mV
